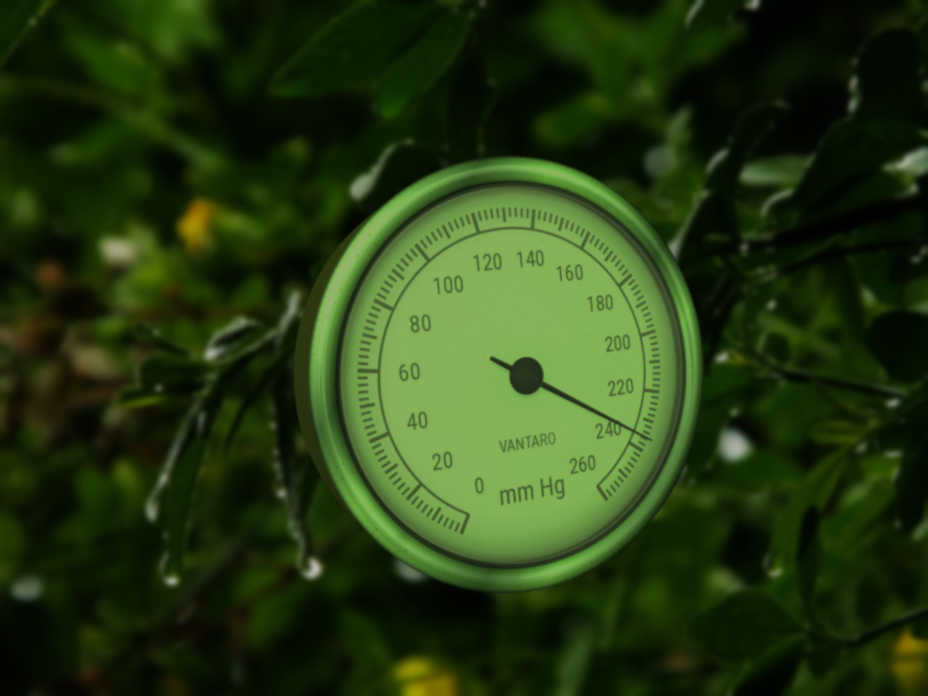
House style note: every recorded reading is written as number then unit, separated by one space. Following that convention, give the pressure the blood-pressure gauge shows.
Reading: 236 mmHg
